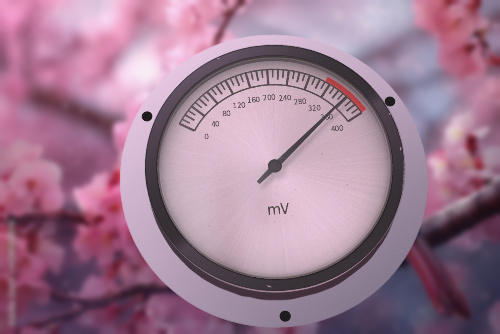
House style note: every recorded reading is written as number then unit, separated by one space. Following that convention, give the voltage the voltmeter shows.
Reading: 360 mV
